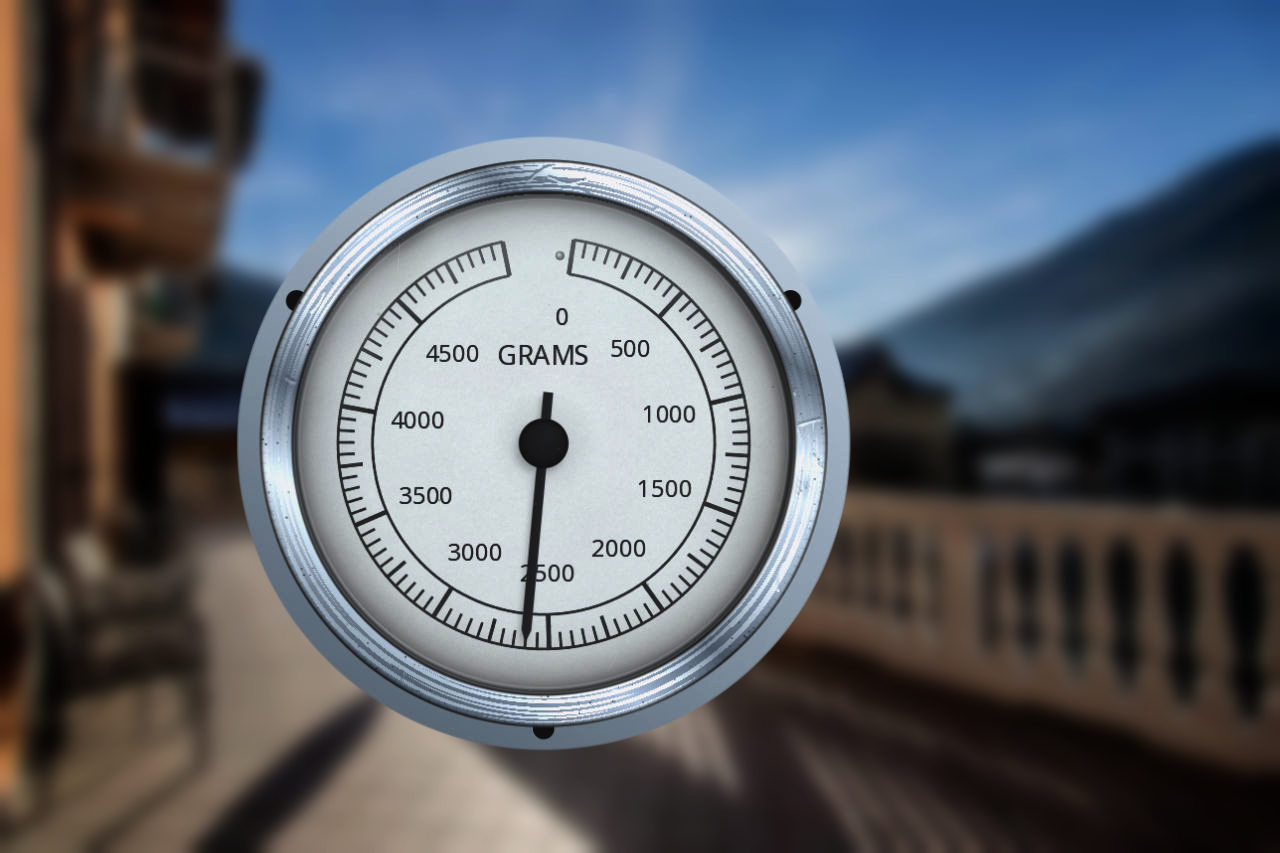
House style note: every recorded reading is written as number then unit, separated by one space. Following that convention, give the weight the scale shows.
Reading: 2600 g
